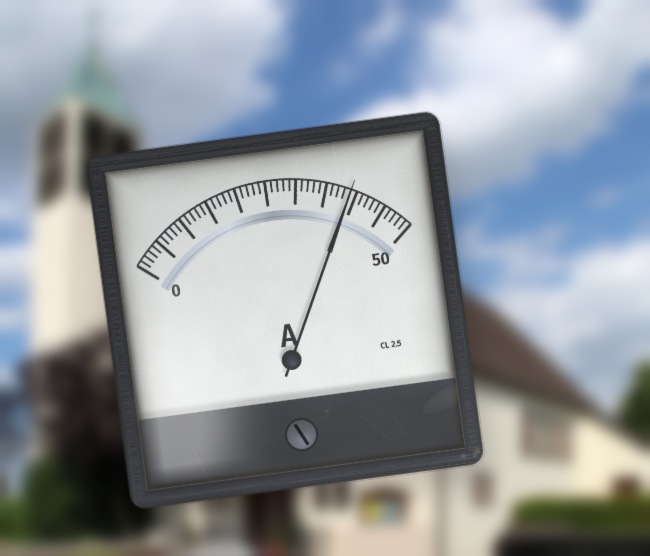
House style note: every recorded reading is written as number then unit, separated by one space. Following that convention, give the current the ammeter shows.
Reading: 39 A
